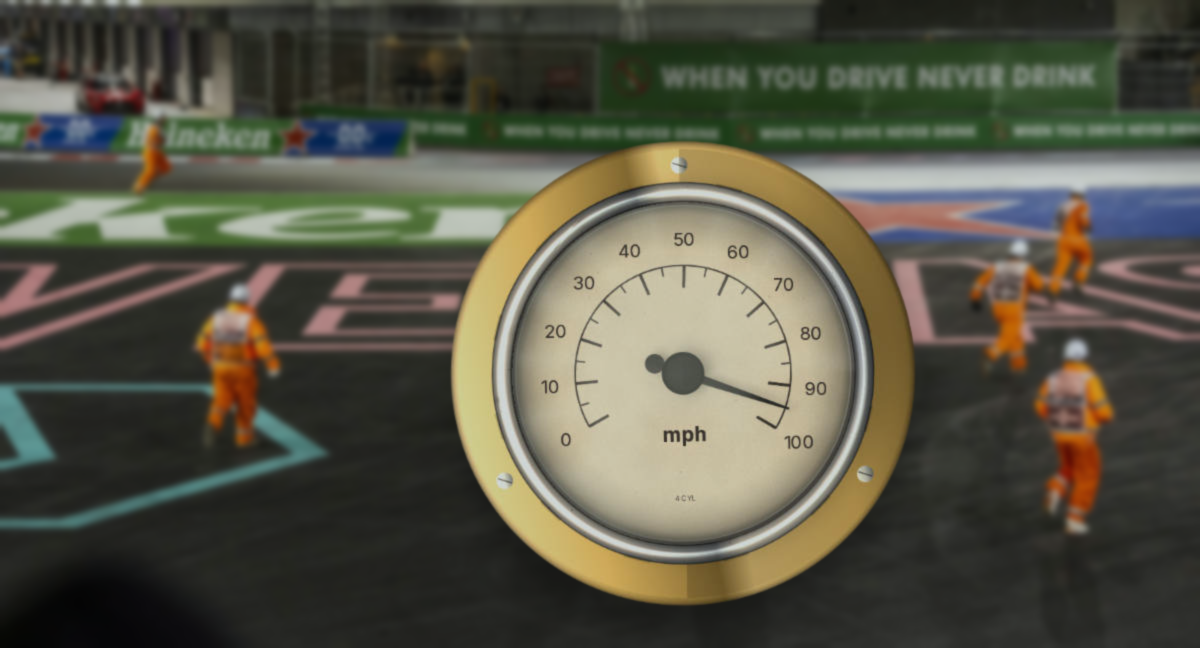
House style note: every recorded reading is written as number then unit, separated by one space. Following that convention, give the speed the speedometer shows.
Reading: 95 mph
